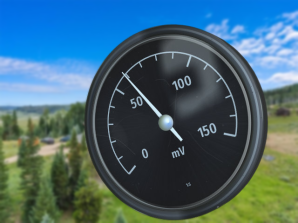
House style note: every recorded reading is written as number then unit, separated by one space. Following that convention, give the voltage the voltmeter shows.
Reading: 60 mV
